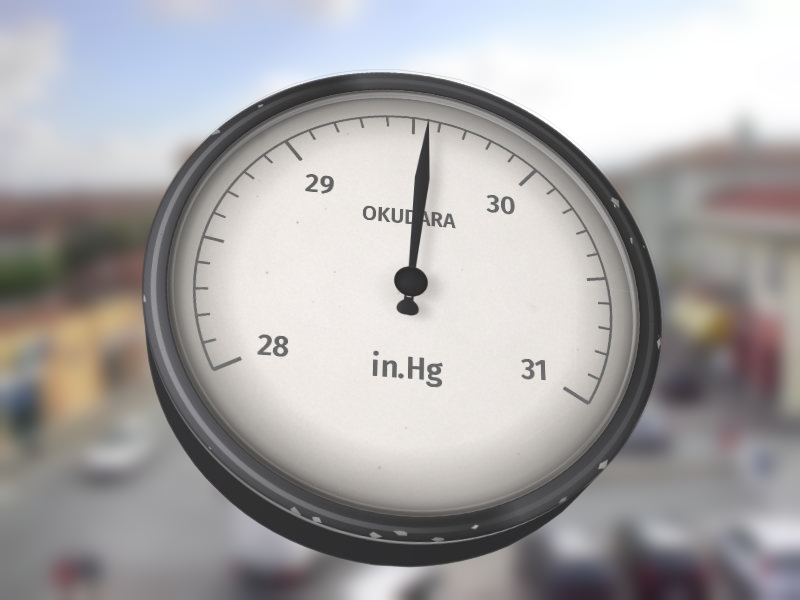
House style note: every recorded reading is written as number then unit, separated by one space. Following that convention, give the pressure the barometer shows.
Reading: 29.55 inHg
